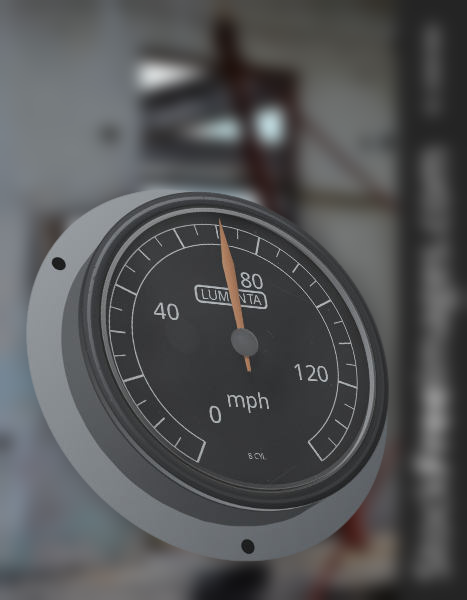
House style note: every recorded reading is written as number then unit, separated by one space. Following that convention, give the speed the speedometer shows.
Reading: 70 mph
